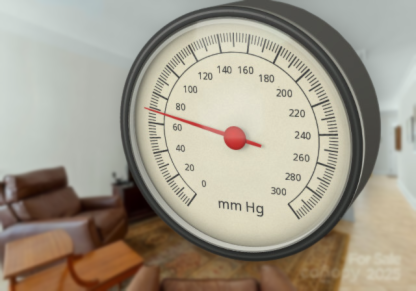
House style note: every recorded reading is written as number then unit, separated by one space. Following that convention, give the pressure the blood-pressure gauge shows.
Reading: 70 mmHg
